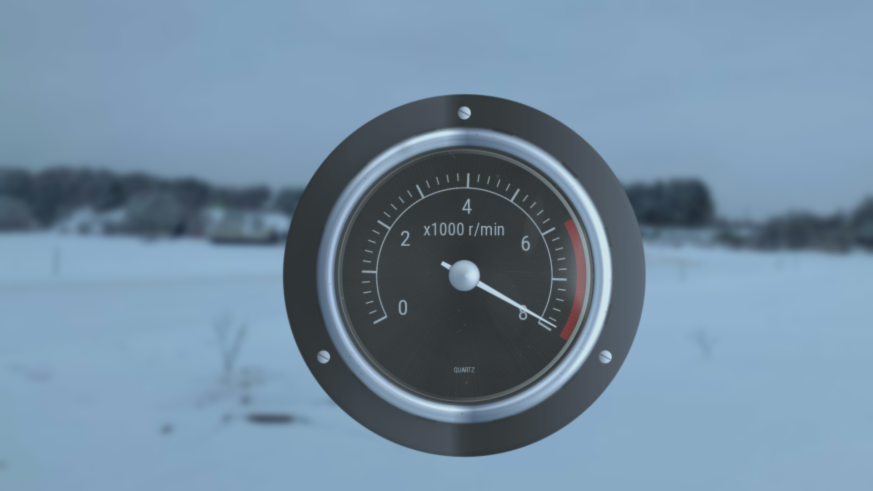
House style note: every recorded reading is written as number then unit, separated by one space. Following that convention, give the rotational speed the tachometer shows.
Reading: 7900 rpm
